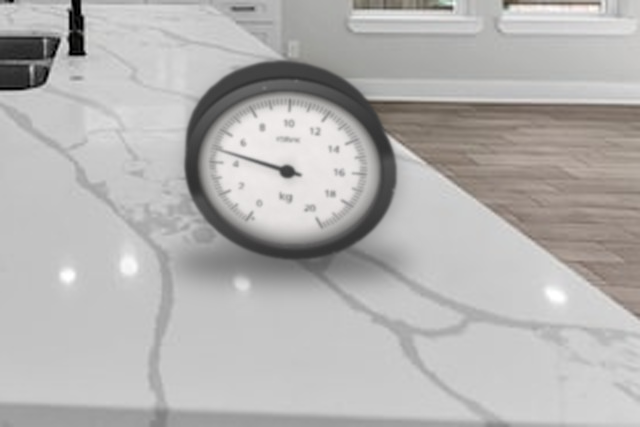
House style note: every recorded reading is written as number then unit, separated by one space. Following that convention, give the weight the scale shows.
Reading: 5 kg
